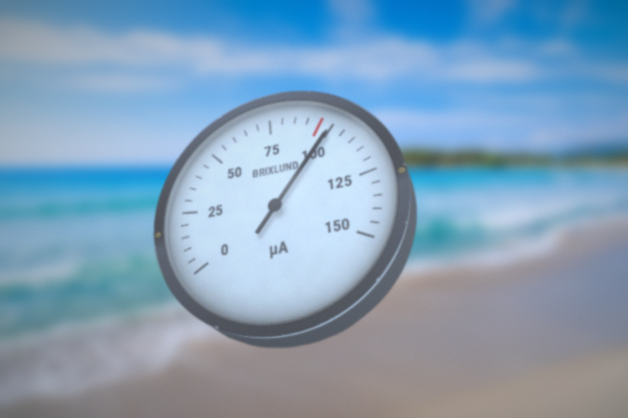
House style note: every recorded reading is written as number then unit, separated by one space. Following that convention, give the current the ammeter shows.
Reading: 100 µA
